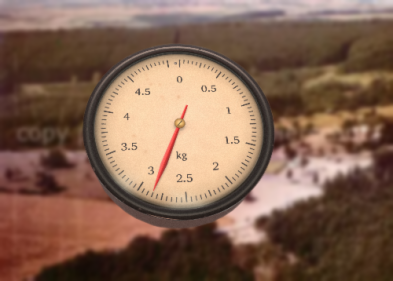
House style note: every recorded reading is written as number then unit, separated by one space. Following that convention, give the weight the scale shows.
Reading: 2.85 kg
